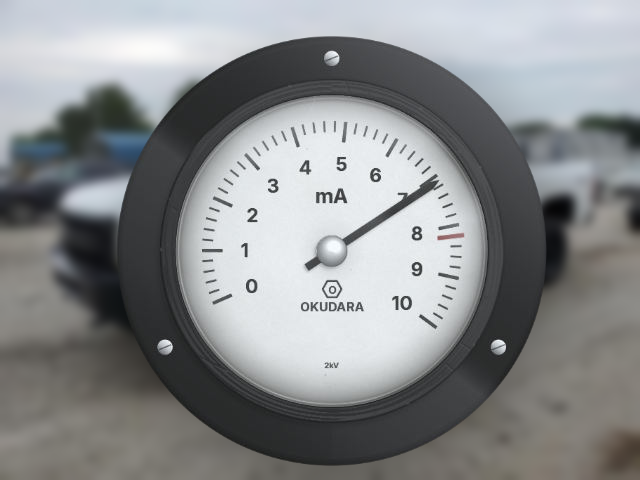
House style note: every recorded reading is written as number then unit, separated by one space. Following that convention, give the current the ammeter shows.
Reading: 7.1 mA
